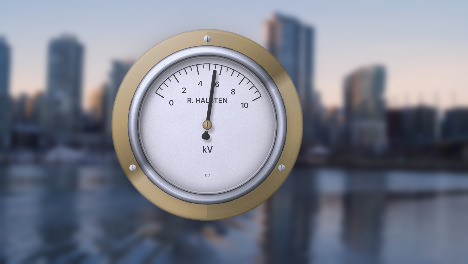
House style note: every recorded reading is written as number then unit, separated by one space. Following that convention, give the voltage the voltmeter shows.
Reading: 5.5 kV
